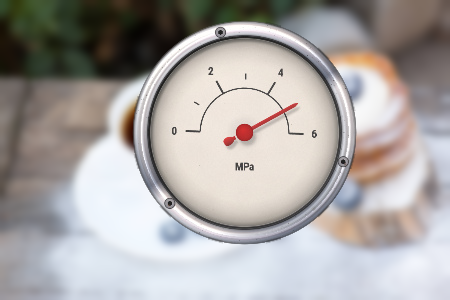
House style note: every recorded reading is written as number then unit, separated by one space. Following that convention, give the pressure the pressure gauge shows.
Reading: 5 MPa
